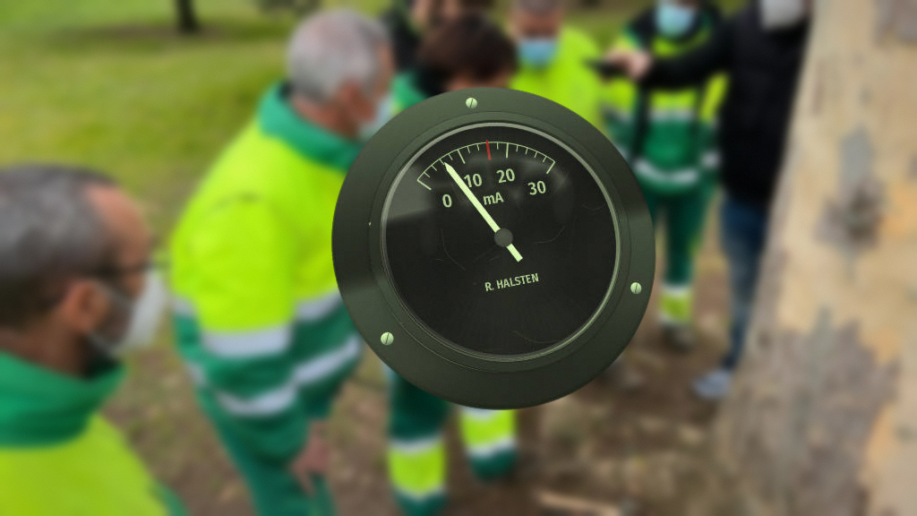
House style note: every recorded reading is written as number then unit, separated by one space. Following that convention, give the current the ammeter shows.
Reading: 6 mA
